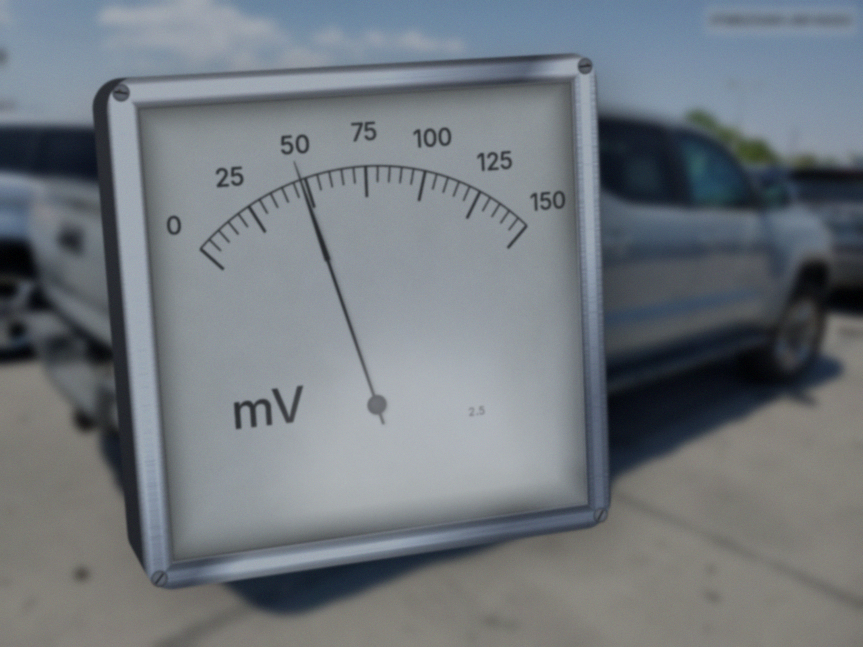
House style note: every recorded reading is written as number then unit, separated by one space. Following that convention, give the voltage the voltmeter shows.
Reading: 47.5 mV
